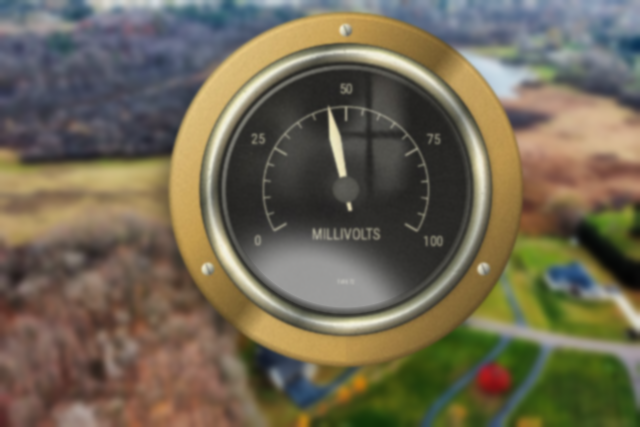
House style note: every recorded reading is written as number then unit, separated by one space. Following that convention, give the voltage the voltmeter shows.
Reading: 45 mV
